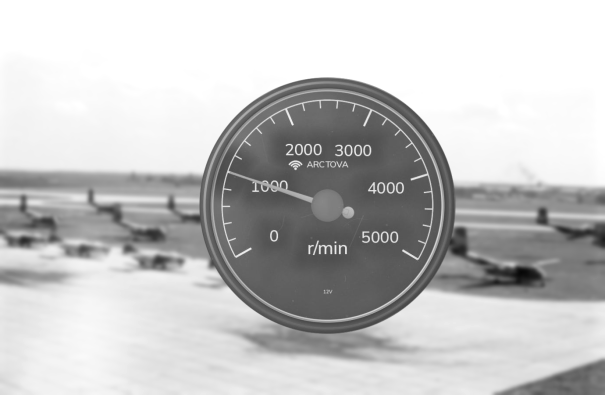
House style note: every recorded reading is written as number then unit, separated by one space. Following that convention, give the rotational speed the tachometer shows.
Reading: 1000 rpm
